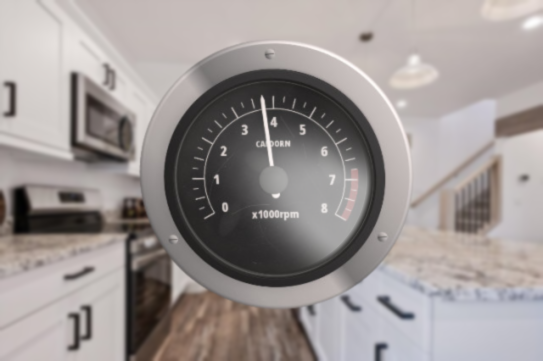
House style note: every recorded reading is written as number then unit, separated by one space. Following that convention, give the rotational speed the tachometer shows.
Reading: 3750 rpm
